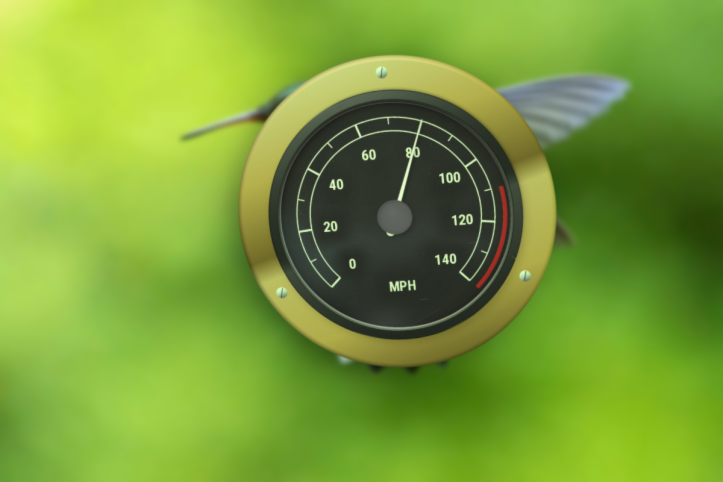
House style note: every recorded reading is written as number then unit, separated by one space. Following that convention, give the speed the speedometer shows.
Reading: 80 mph
